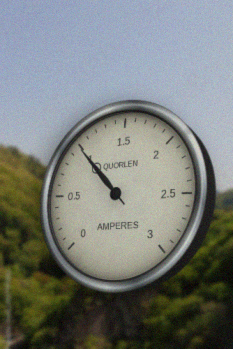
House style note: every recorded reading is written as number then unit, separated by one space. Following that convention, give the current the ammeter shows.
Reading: 1 A
